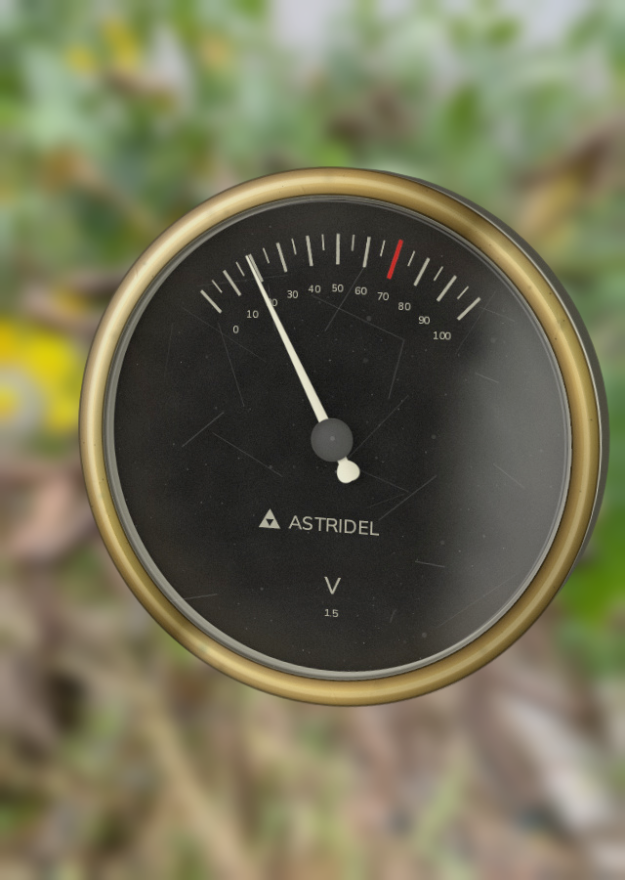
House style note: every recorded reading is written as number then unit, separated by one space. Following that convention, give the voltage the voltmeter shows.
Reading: 20 V
